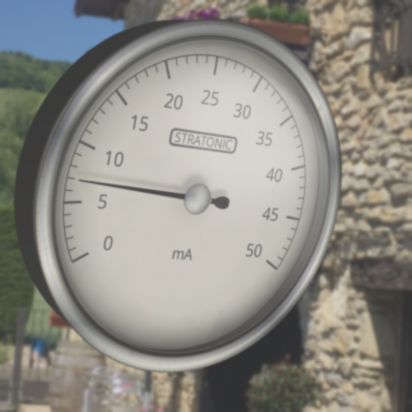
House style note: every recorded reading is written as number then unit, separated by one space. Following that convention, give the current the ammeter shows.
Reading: 7 mA
